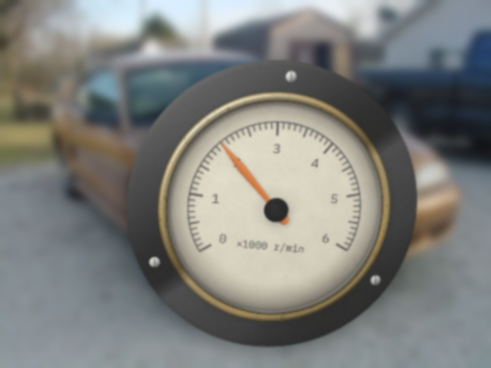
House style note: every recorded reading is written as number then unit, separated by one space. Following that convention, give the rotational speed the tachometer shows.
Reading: 2000 rpm
